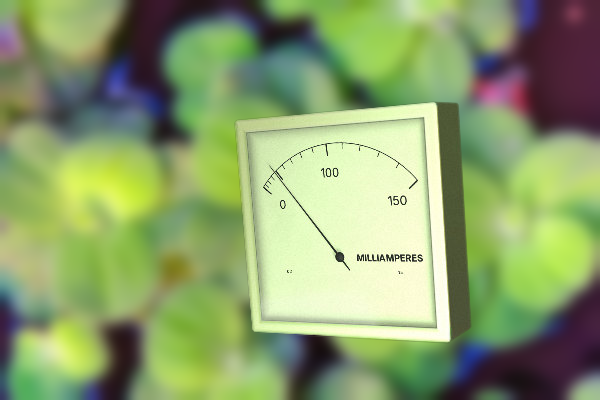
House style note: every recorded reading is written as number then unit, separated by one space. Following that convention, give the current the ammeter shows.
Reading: 50 mA
